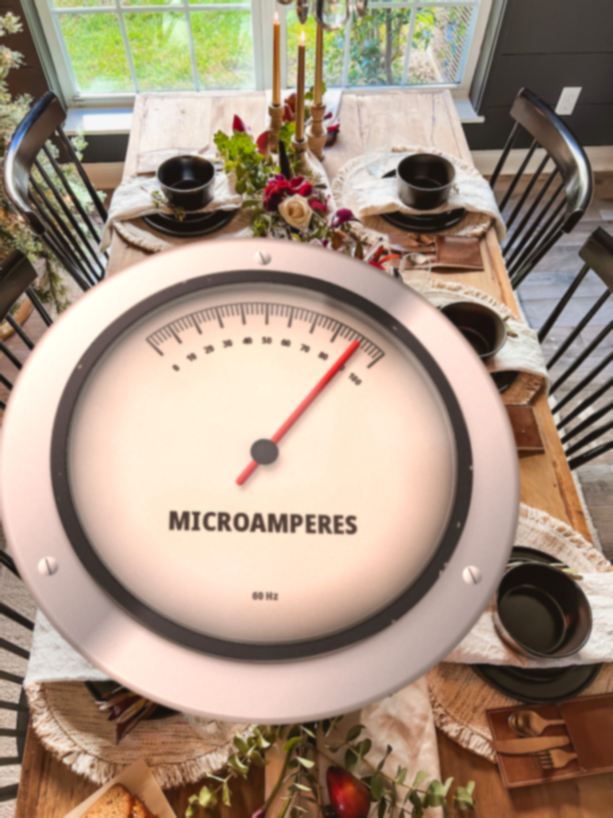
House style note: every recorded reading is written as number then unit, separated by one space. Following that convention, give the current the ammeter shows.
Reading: 90 µA
